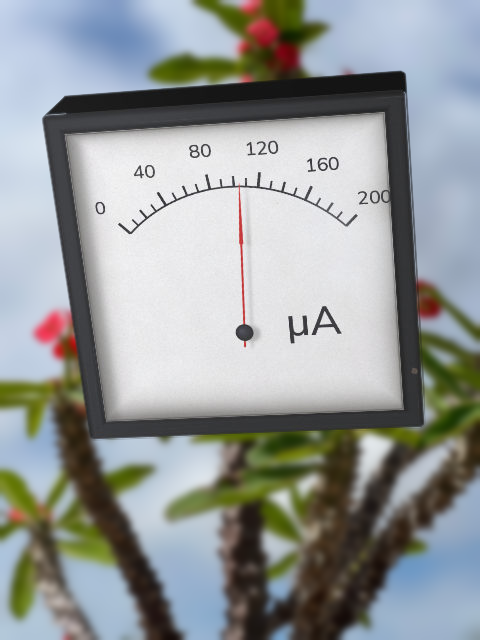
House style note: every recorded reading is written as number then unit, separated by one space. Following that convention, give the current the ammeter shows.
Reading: 105 µA
